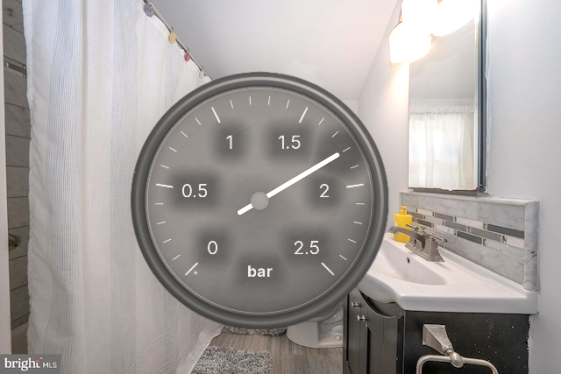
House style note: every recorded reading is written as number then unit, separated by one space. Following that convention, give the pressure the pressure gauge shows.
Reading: 1.8 bar
